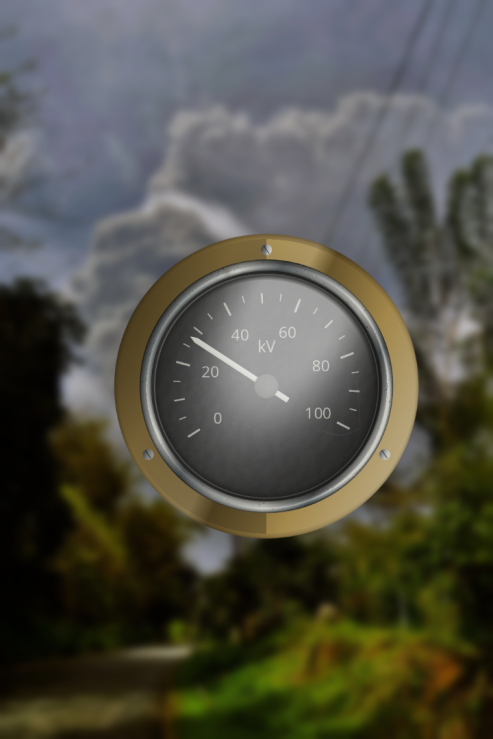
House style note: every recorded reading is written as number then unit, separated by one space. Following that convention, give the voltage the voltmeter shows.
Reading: 27.5 kV
